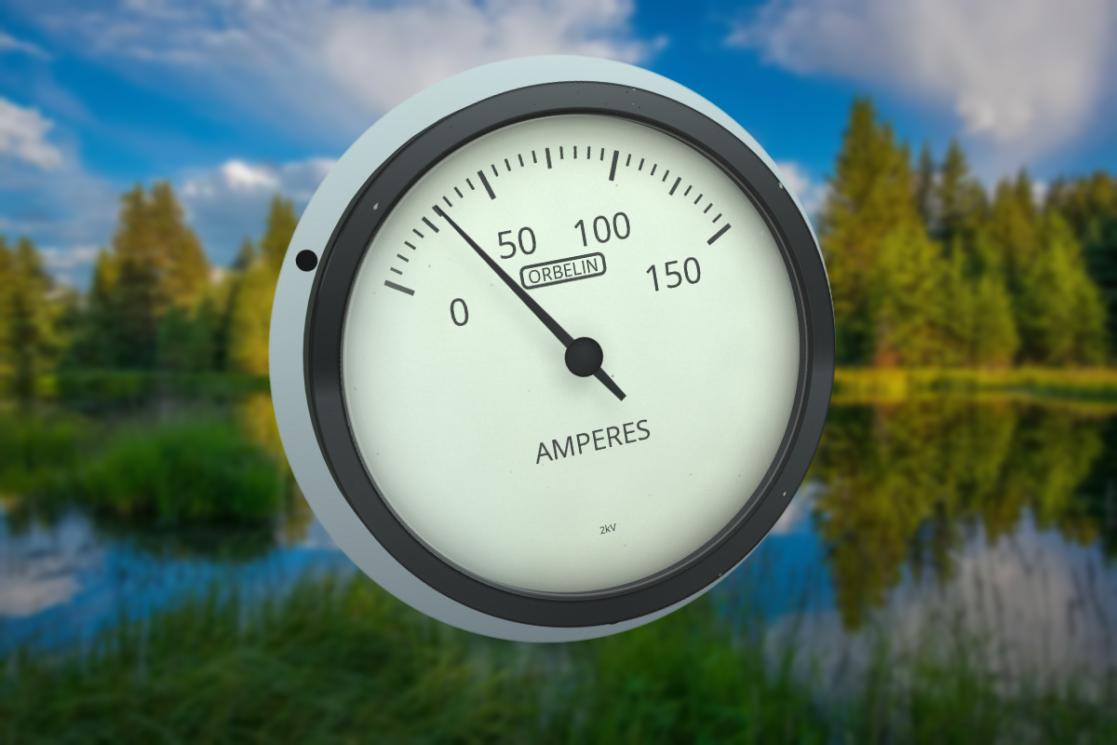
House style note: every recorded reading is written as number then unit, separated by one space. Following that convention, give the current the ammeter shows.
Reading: 30 A
